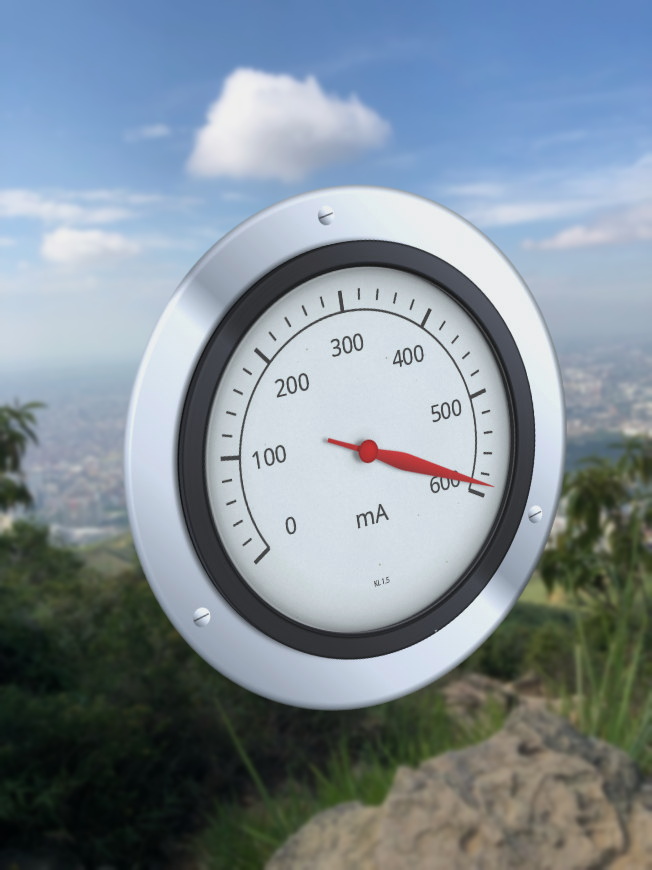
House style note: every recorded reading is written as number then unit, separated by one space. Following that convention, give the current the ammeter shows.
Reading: 590 mA
